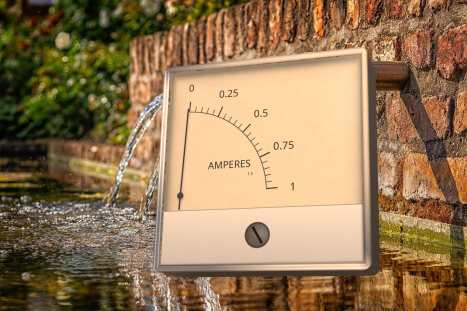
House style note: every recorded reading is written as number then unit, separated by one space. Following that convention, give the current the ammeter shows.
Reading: 0 A
